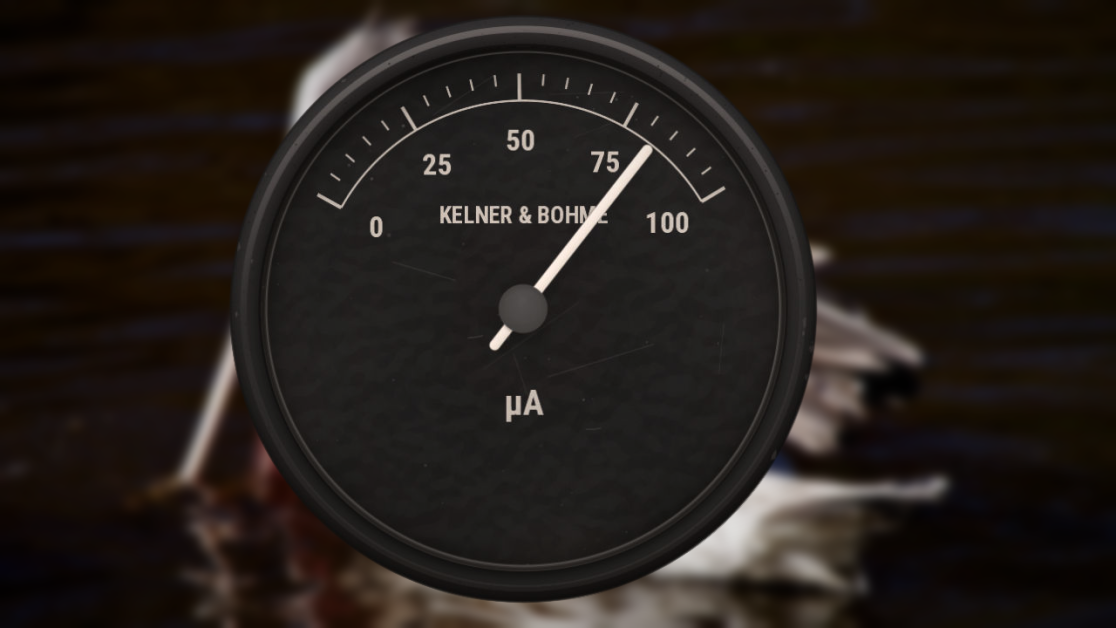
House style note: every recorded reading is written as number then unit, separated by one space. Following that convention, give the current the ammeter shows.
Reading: 82.5 µA
